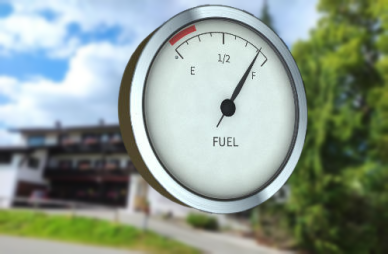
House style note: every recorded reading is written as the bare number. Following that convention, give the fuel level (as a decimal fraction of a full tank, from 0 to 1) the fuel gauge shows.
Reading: 0.875
